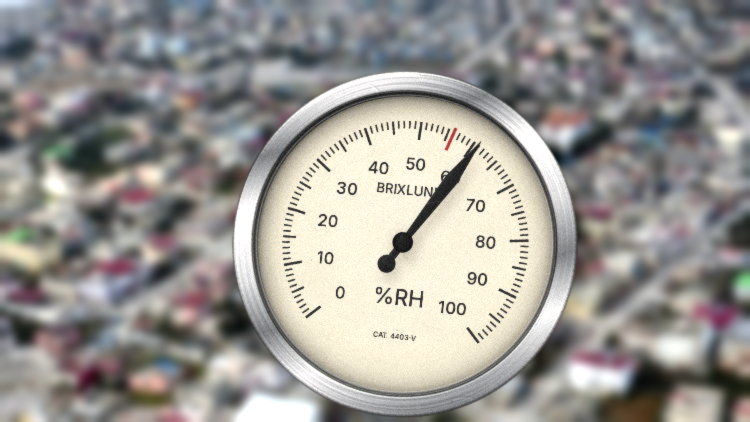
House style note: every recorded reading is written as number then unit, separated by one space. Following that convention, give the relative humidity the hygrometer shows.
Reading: 61 %
